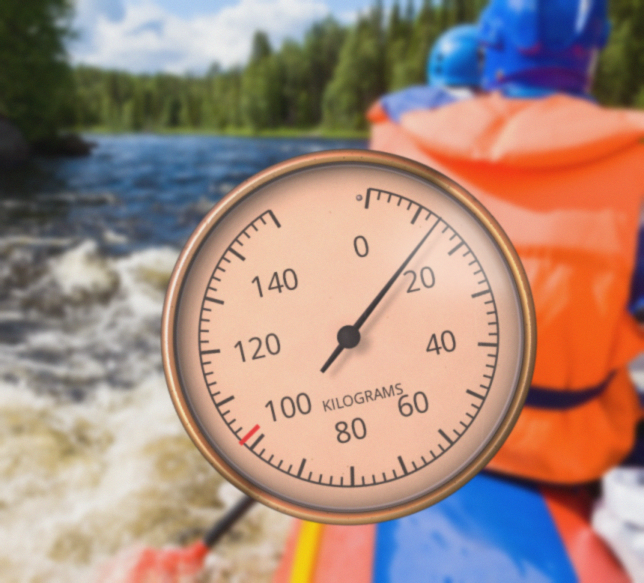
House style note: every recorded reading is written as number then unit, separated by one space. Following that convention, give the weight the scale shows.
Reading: 14 kg
